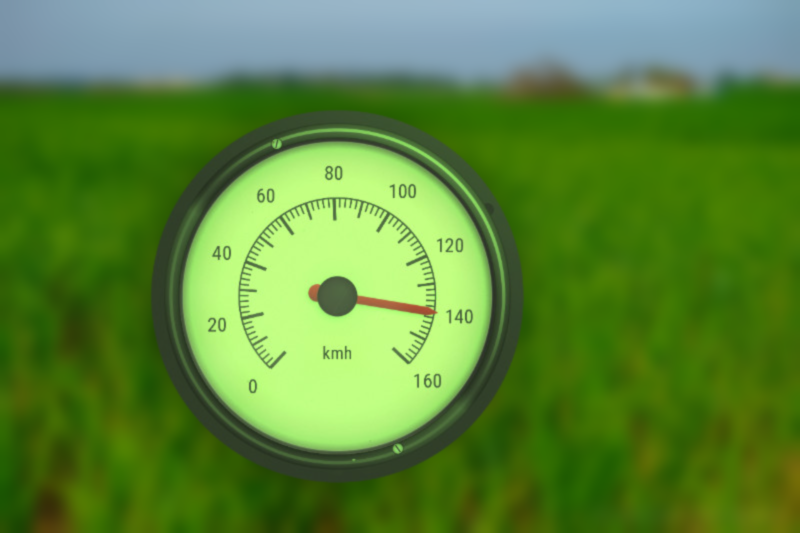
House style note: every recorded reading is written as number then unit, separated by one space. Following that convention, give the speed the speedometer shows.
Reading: 140 km/h
